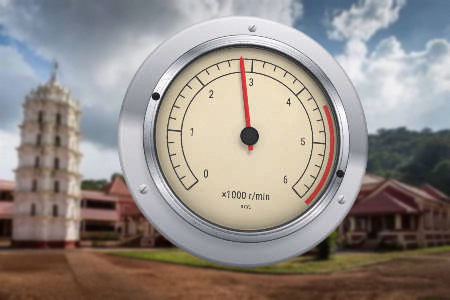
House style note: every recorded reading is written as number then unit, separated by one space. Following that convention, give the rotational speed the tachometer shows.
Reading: 2800 rpm
